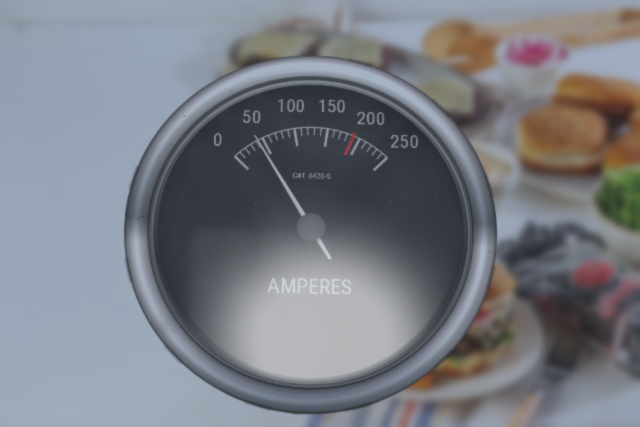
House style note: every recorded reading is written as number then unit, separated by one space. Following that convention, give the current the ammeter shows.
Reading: 40 A
